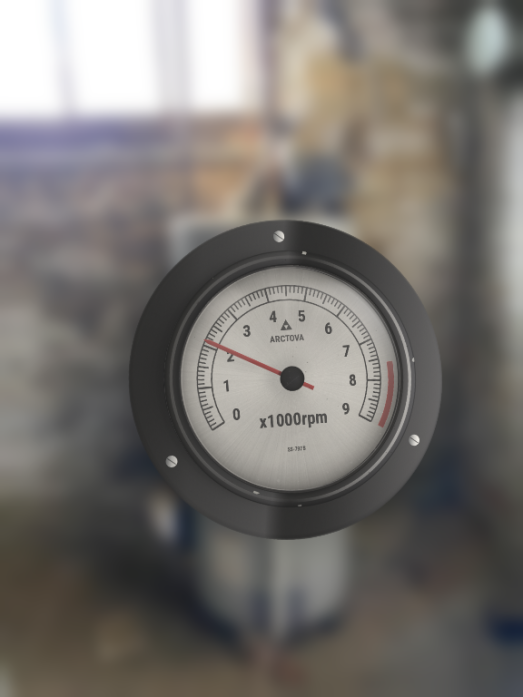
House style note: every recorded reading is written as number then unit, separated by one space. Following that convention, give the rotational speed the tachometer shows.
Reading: 2100 rpm
